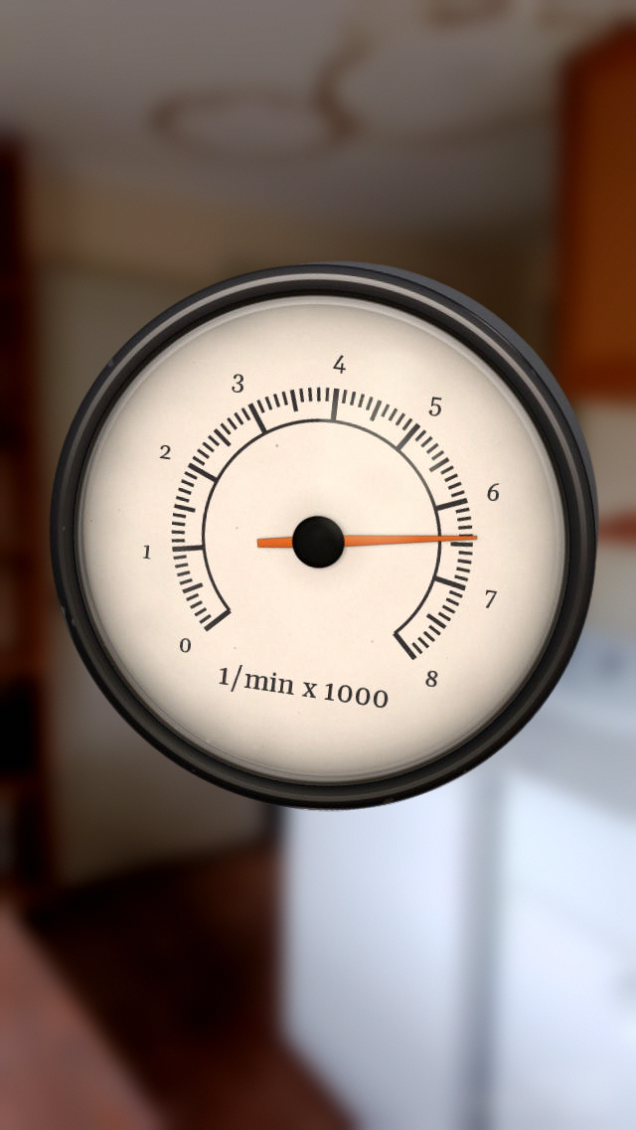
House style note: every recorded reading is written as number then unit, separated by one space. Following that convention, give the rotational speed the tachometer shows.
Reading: 6400 rpm
